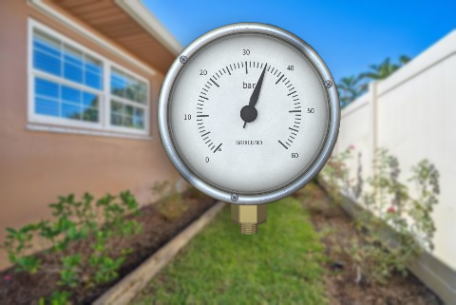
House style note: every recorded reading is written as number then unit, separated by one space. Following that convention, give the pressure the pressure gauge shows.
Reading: 35 bar
